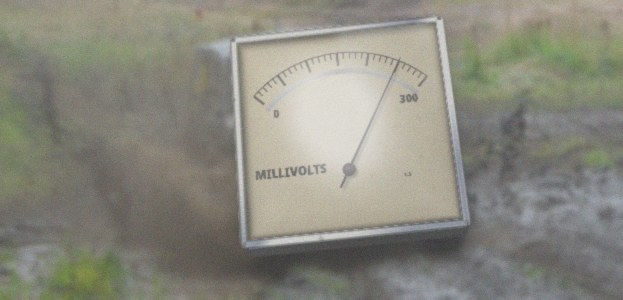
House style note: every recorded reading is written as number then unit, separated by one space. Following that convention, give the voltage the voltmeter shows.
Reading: 250 mV
